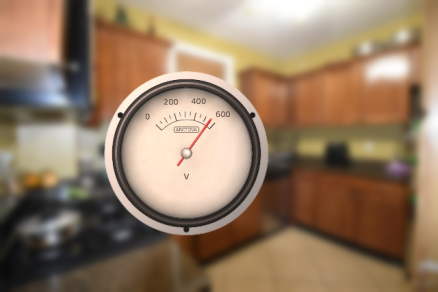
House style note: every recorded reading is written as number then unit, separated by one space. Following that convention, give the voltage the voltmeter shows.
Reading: 550 V
